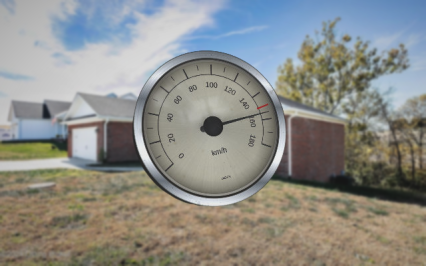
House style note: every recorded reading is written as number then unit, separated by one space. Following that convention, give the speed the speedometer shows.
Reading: 155 km/h
